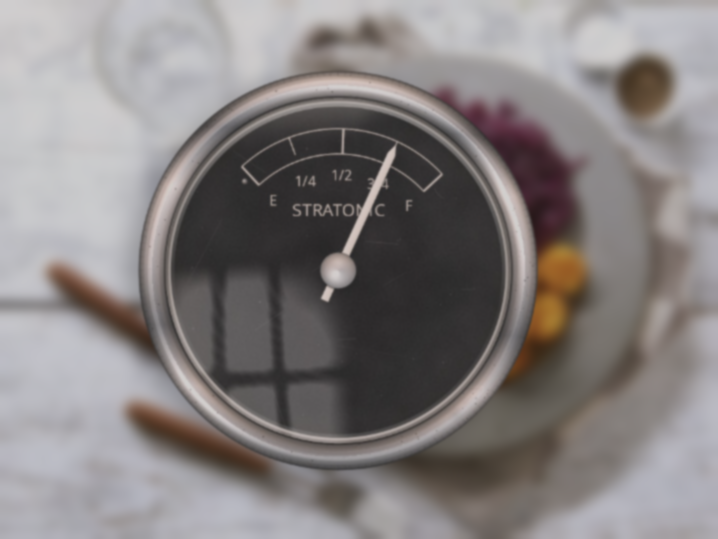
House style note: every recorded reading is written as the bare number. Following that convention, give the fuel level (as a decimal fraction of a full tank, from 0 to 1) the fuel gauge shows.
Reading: 0.75
